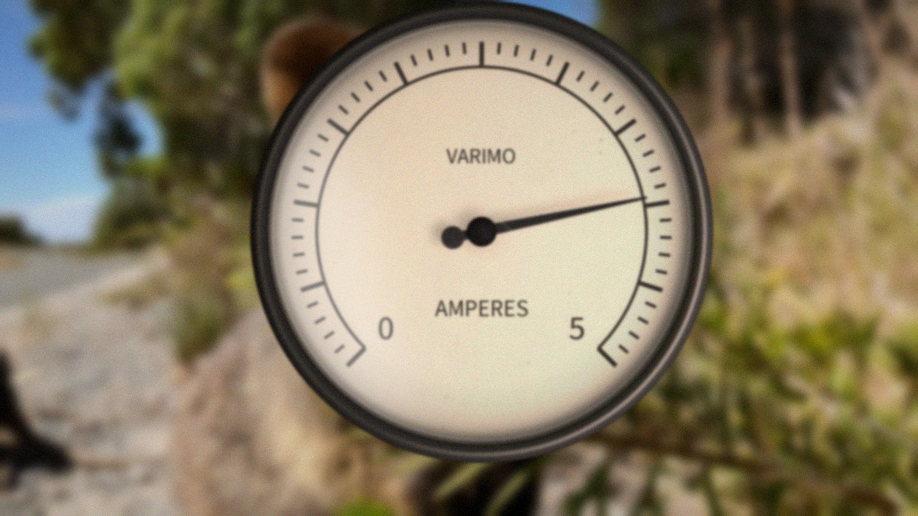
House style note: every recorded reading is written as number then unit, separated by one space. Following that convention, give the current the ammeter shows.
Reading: 3.95 A
